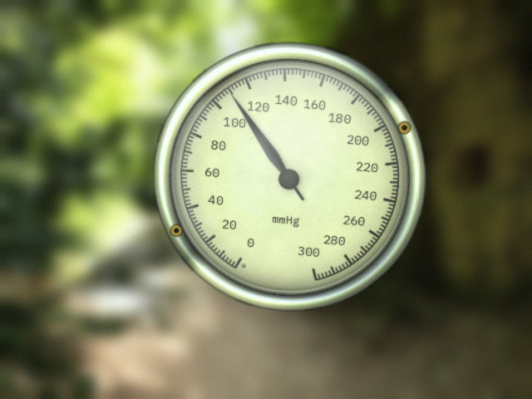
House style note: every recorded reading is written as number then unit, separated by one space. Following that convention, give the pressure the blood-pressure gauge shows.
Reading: 110 mmHg
